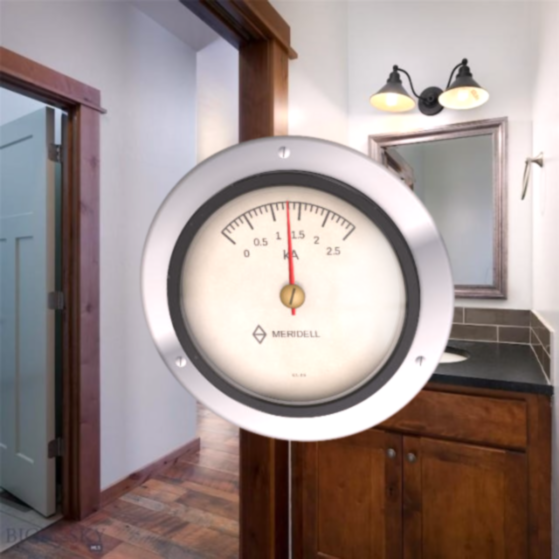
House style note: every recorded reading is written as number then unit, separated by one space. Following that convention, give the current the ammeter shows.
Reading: 1.3 kA
